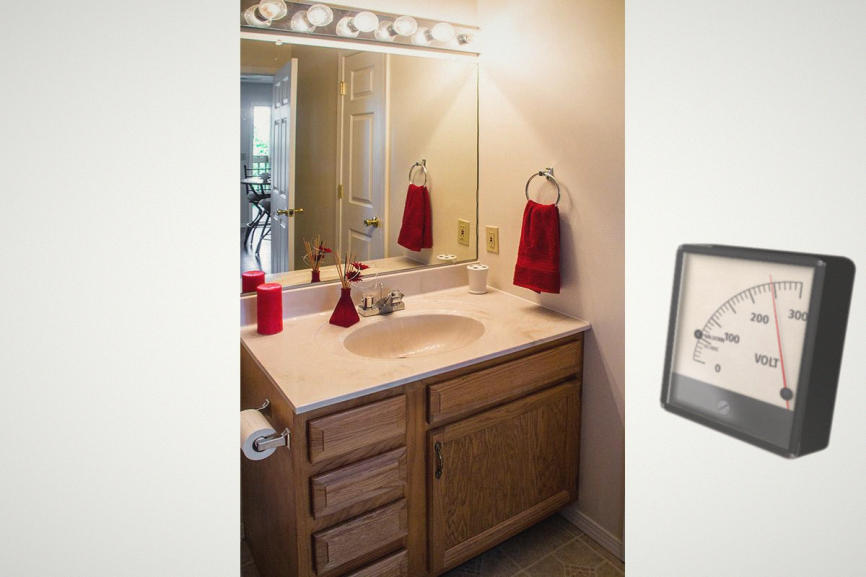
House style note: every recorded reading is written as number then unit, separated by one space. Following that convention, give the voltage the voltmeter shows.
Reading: 250 V
